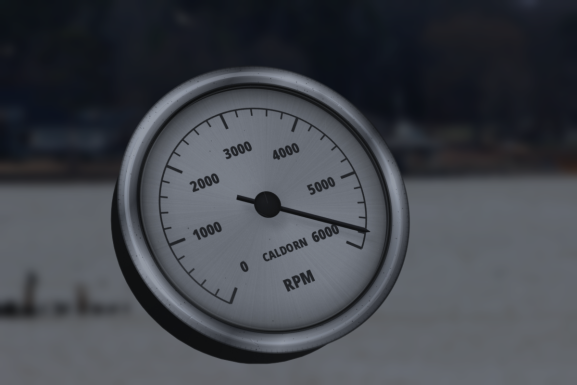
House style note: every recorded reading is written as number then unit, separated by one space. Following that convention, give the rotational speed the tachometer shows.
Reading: 5800 rpm
